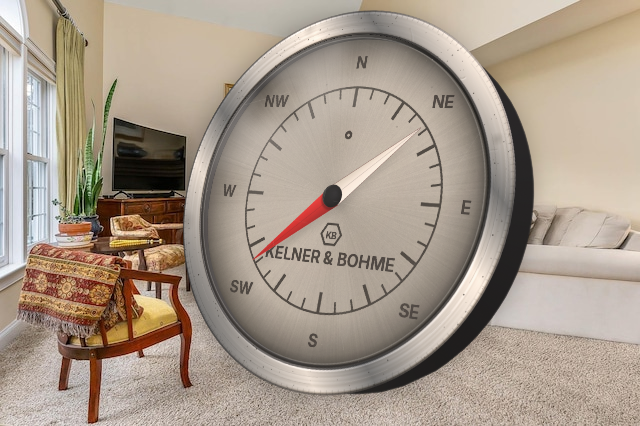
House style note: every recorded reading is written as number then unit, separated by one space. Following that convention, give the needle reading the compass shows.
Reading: 230 °
